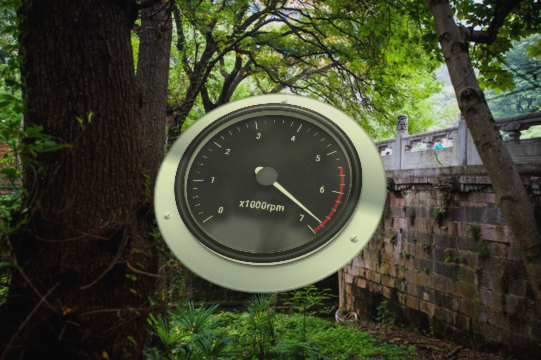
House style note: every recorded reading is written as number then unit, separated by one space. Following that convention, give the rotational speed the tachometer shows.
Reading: 6800 rpm
